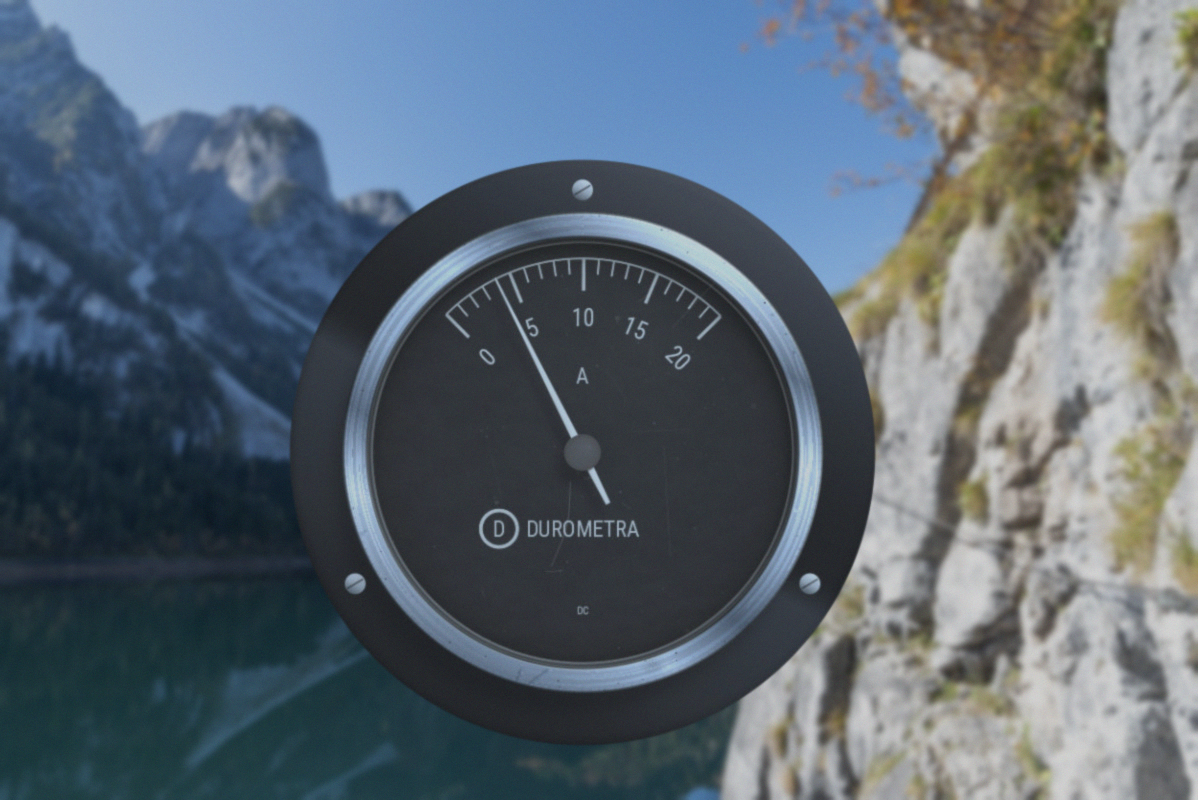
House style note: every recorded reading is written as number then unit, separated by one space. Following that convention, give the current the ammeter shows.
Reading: 4 A
